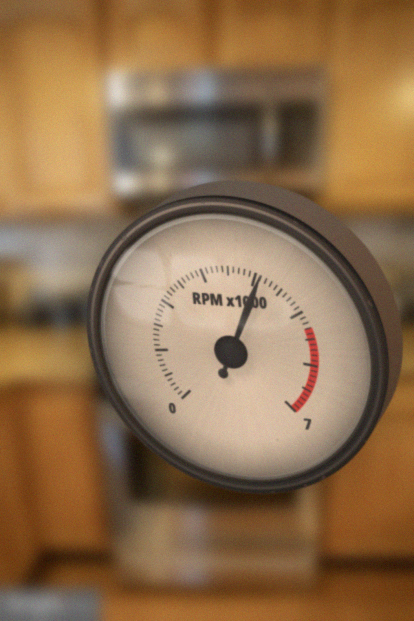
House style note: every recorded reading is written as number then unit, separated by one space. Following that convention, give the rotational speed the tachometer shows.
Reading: 4100 rpm
